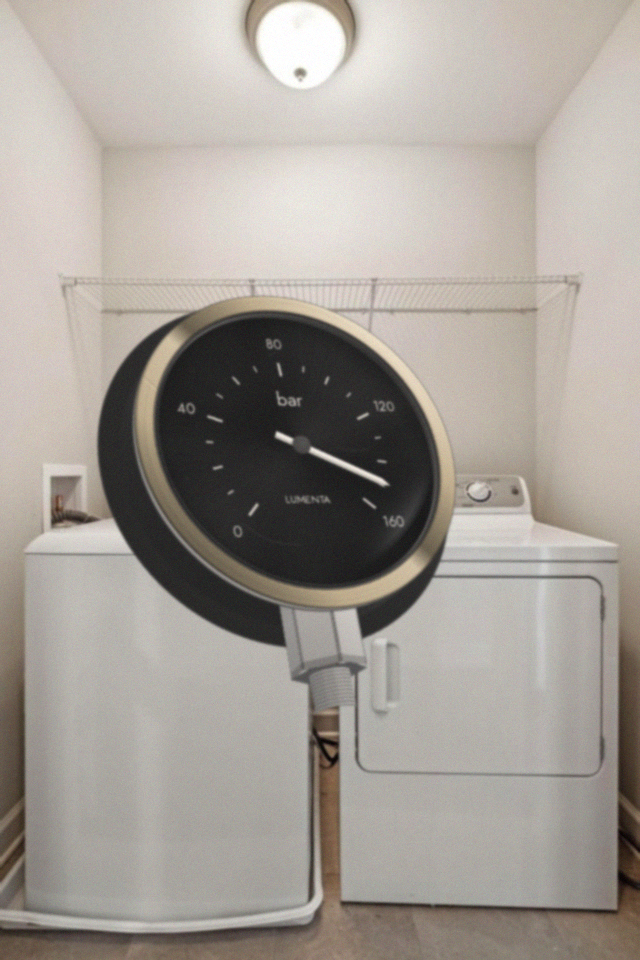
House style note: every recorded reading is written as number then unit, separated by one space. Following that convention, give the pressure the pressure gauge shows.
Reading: 150 bar
